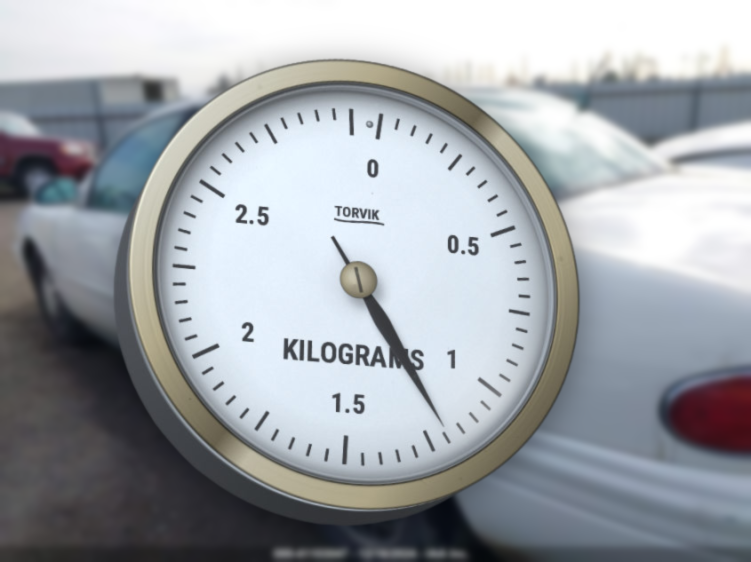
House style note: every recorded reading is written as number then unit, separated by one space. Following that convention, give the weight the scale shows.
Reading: 1.2 kg
